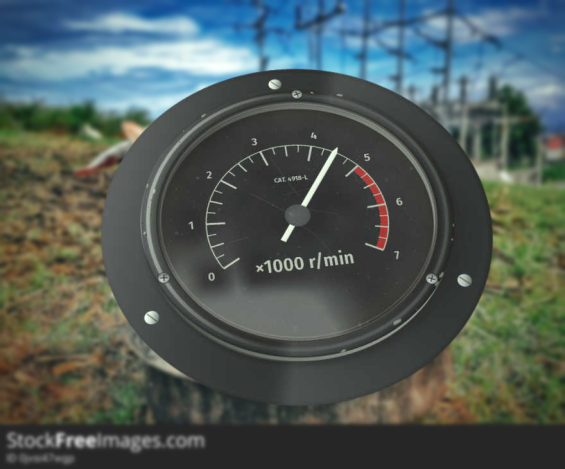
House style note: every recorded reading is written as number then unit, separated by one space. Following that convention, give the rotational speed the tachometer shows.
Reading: 4500 rpm
